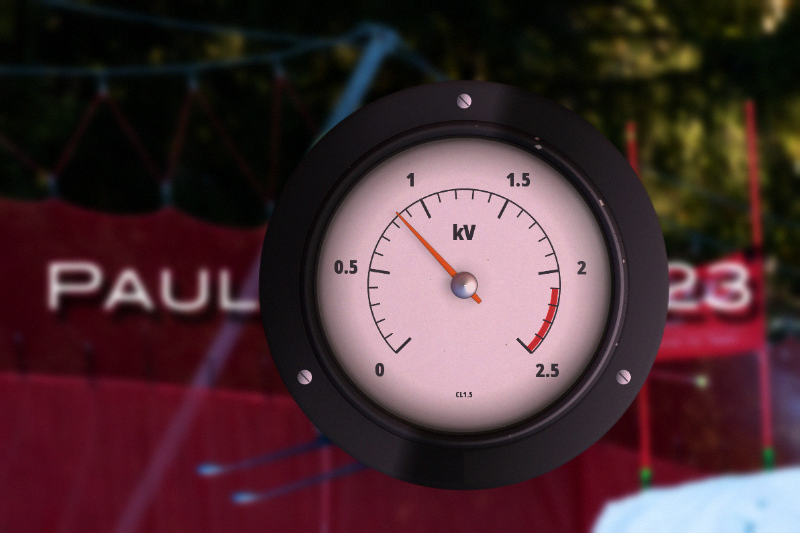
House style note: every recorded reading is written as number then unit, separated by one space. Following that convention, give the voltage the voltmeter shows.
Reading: 0.85 kV
